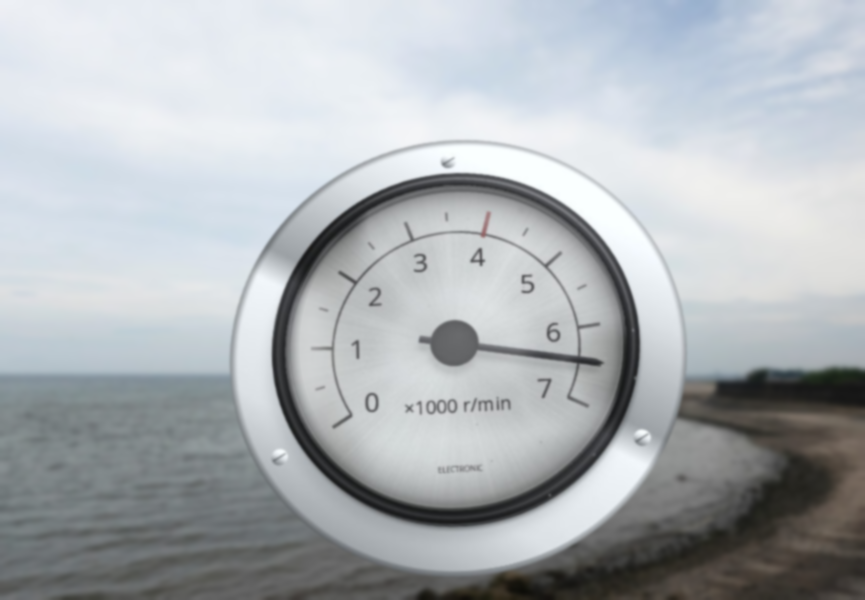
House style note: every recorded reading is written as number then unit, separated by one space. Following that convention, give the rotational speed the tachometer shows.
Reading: 6500 rpm
